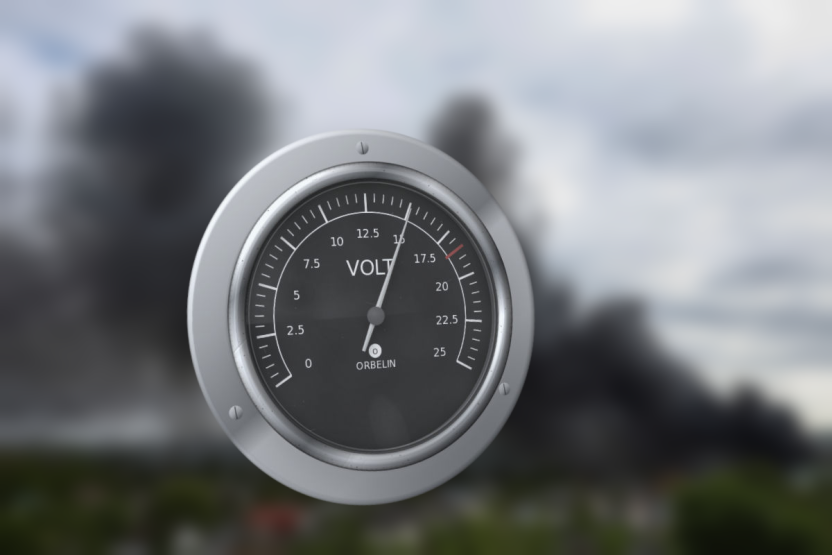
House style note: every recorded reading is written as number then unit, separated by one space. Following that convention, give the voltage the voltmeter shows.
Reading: 15 V
